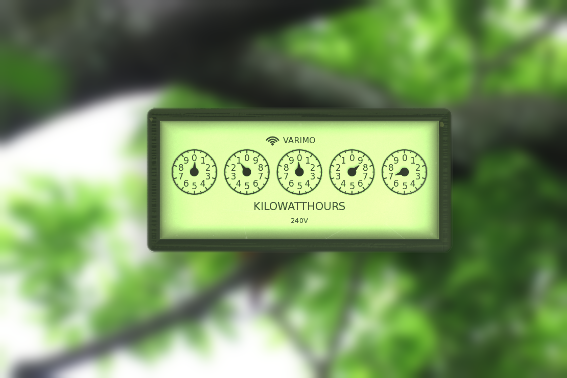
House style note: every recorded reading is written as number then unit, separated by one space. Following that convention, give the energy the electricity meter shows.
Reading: 987 kWh
